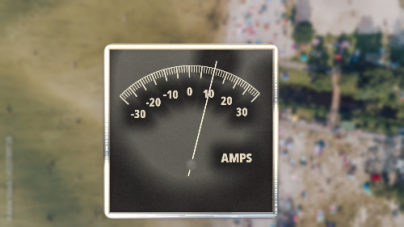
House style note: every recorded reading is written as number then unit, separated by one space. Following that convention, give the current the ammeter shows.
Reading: 10 A
